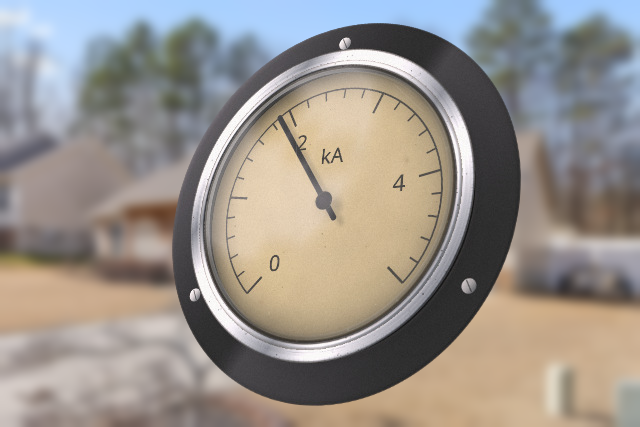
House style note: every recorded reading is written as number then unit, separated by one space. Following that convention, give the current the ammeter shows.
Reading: 1.9 kA
